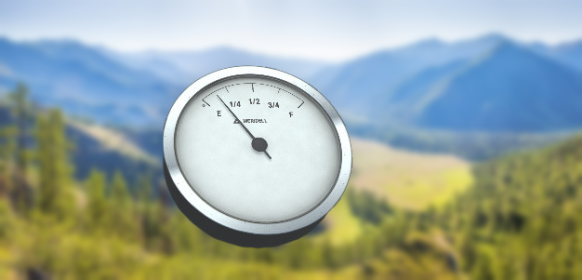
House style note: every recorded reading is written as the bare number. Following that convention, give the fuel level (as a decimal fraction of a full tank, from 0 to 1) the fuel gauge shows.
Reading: 0.125
